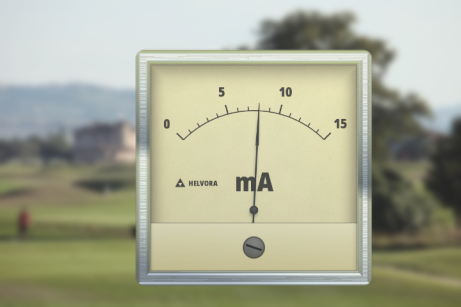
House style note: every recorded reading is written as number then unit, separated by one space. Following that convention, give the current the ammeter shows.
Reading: 8 mA
